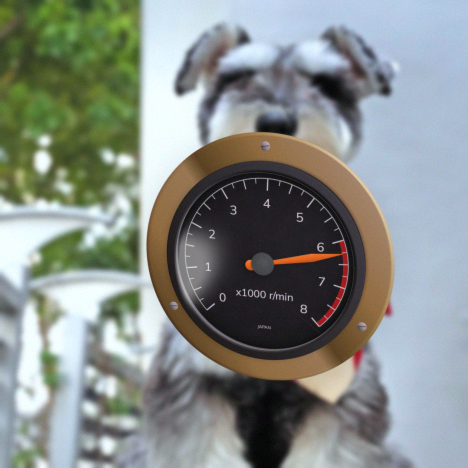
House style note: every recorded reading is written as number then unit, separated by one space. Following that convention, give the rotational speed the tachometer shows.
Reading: 6250 rpm
